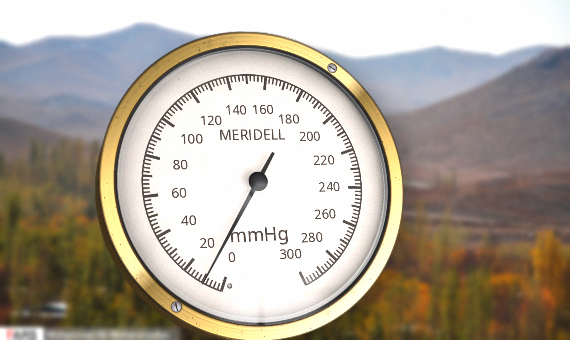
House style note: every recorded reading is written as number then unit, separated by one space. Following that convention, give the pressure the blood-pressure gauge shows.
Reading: 10 mmHg
